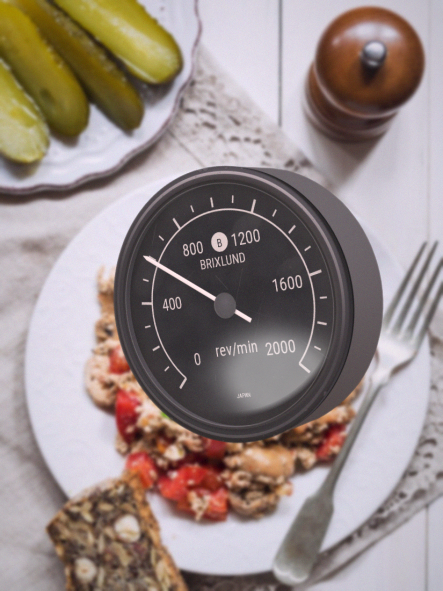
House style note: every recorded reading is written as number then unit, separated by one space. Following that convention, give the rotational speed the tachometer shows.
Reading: 600 rpm
